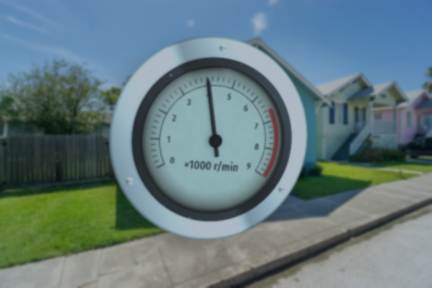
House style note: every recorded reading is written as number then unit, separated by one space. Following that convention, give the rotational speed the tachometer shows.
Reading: 4000 rpm
